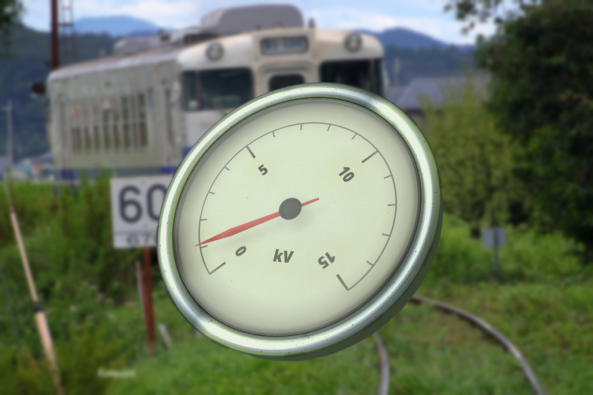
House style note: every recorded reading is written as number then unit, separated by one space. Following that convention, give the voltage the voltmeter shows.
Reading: 1 kV
